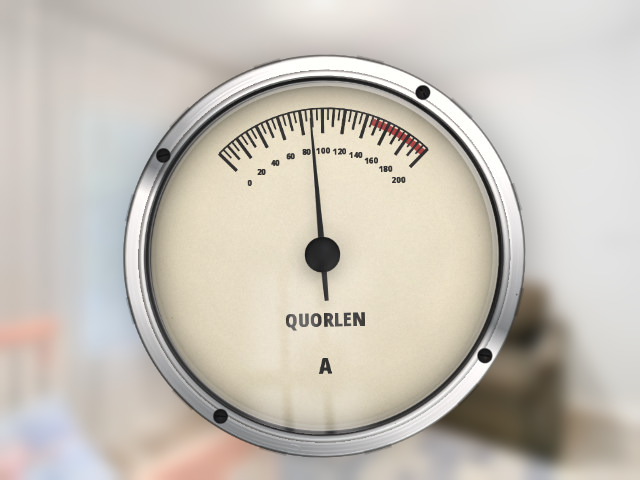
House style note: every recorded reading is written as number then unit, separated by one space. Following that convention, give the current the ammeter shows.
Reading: 90 A
